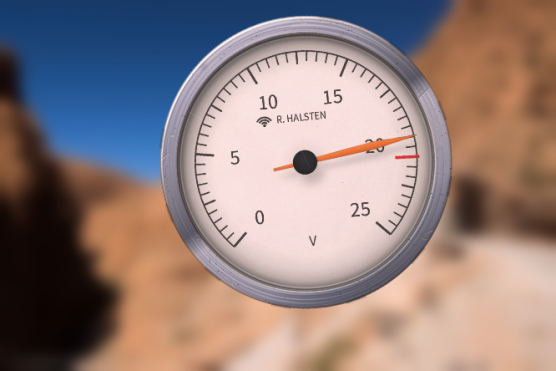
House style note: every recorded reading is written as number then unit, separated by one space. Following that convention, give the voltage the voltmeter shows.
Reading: 20 V
